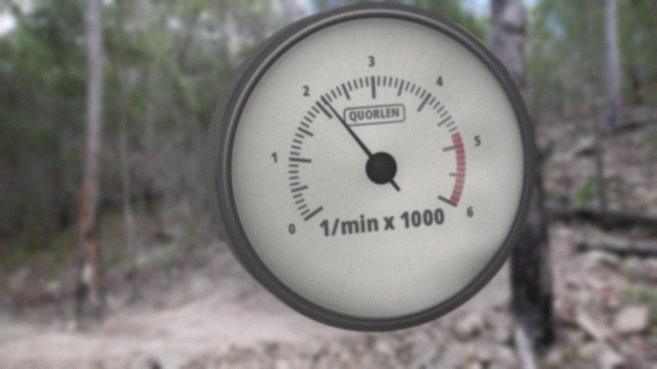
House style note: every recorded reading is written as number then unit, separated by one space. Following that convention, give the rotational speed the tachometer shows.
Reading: 2100 rpm
